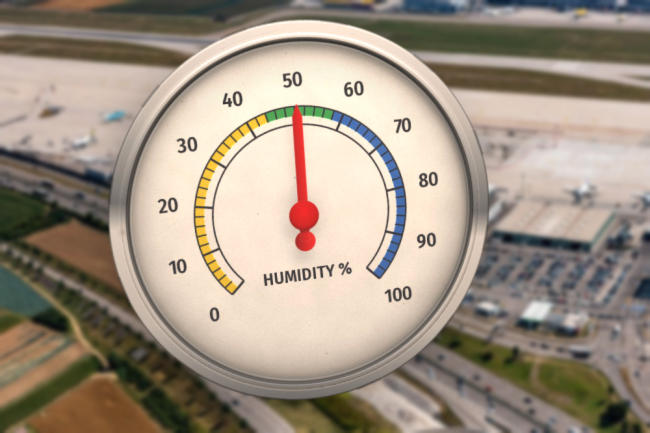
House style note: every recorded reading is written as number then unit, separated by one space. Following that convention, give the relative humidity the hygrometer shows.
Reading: 50 %
